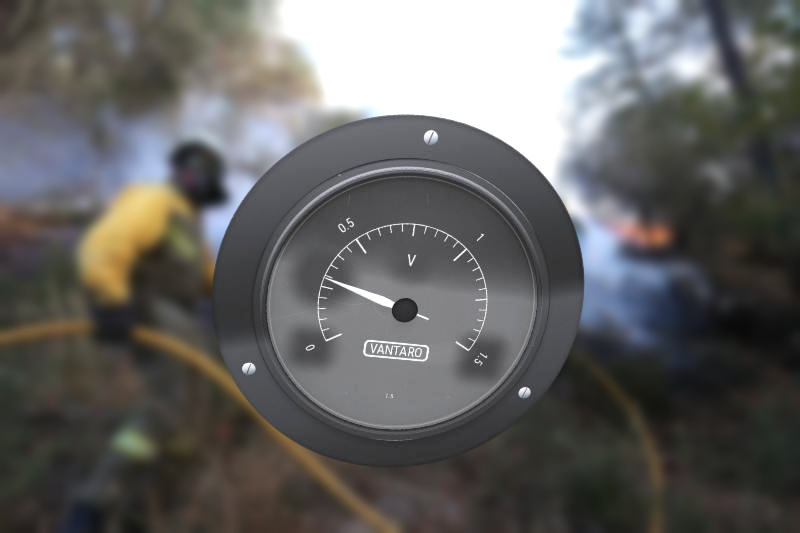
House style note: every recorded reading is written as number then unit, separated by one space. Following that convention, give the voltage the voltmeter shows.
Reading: 0.3 V
